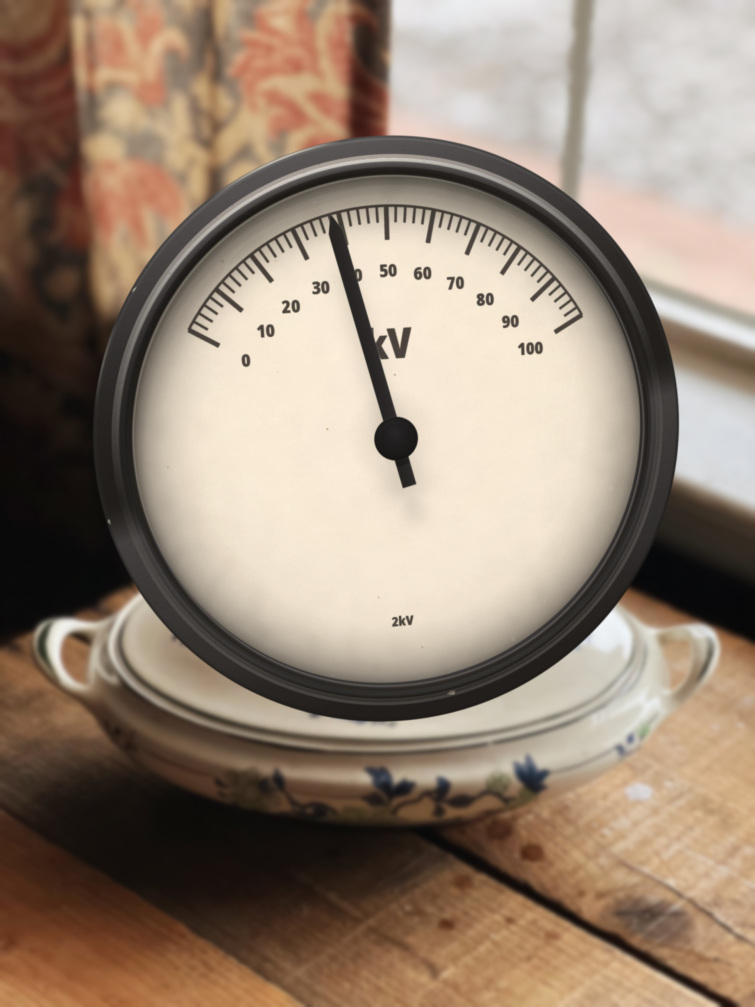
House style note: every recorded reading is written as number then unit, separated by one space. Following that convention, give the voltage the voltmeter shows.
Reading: 38 kV
